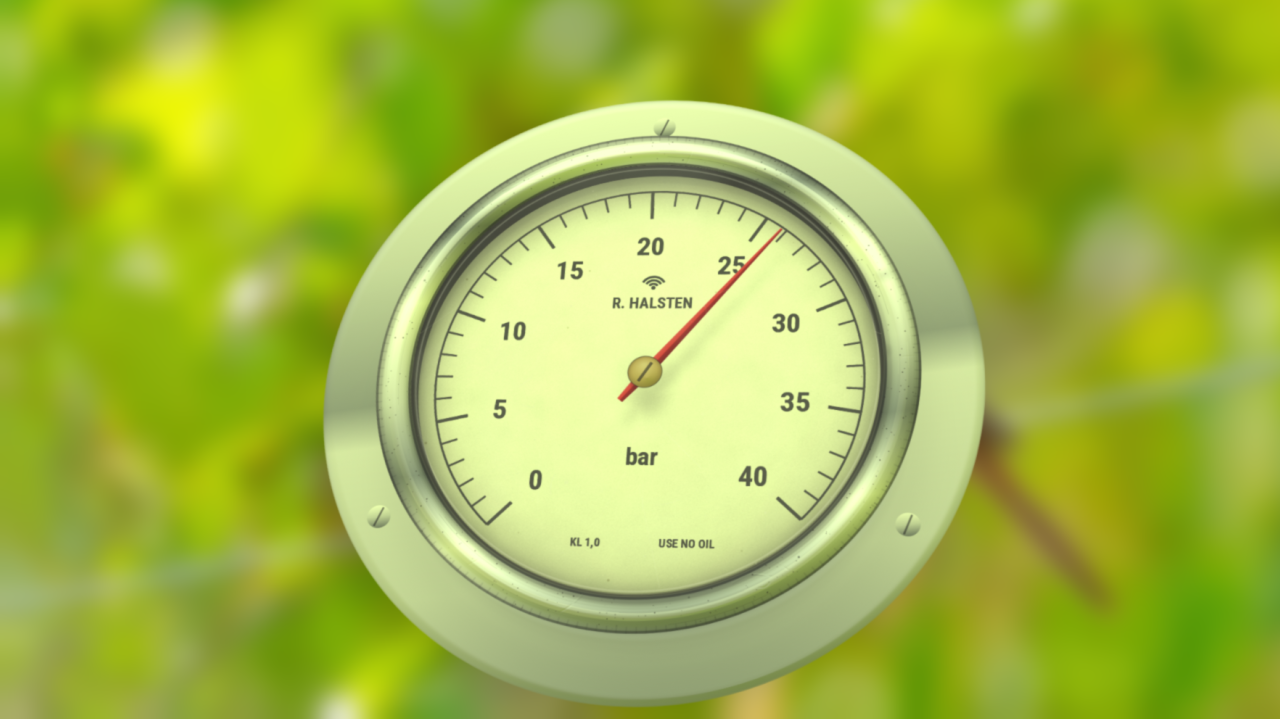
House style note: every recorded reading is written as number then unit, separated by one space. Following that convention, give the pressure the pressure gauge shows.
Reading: 26 bar
